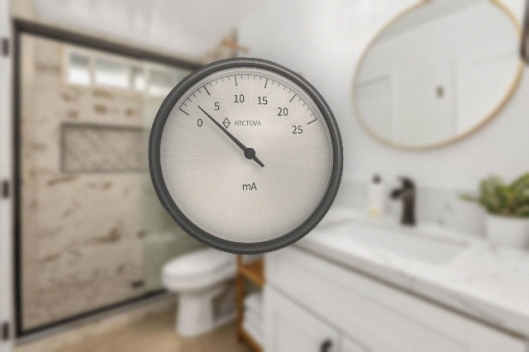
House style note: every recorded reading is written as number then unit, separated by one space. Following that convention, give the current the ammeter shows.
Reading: 2 mA
